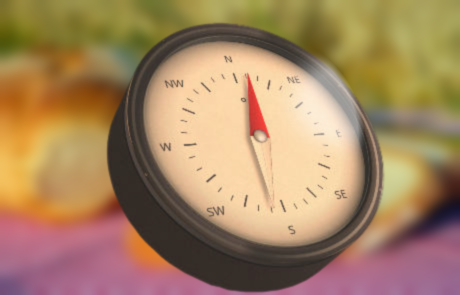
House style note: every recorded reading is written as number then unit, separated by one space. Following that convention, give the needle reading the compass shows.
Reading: 10 °
